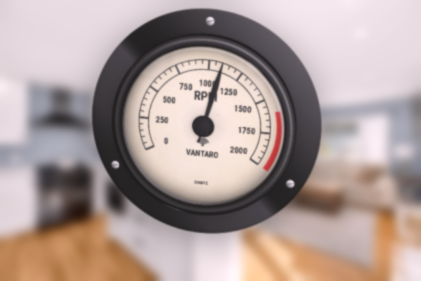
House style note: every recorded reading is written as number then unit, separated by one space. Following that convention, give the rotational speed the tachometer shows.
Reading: 1100 rpm
